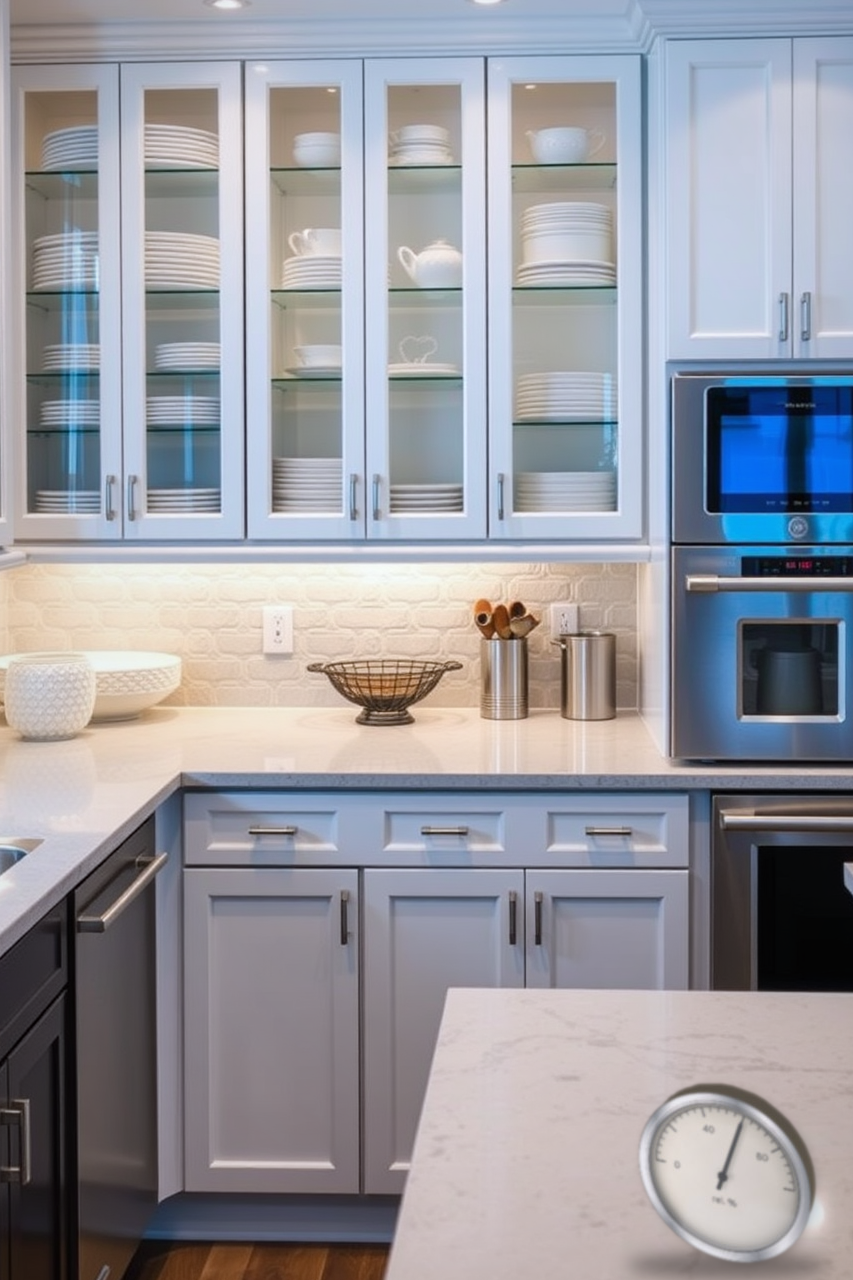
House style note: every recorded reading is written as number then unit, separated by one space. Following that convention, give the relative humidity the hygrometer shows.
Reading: 60 %
